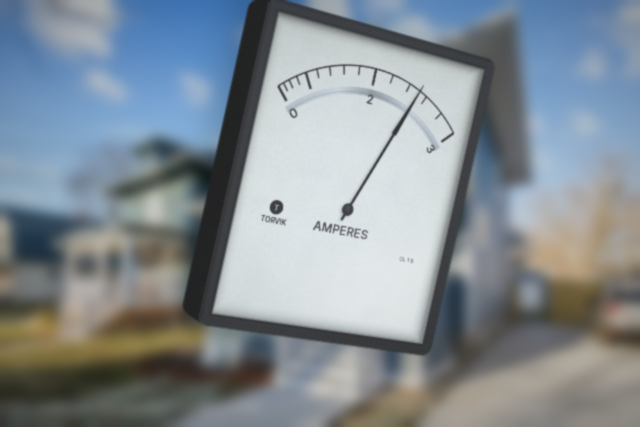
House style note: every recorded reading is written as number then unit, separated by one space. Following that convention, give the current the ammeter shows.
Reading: 2.5 A
